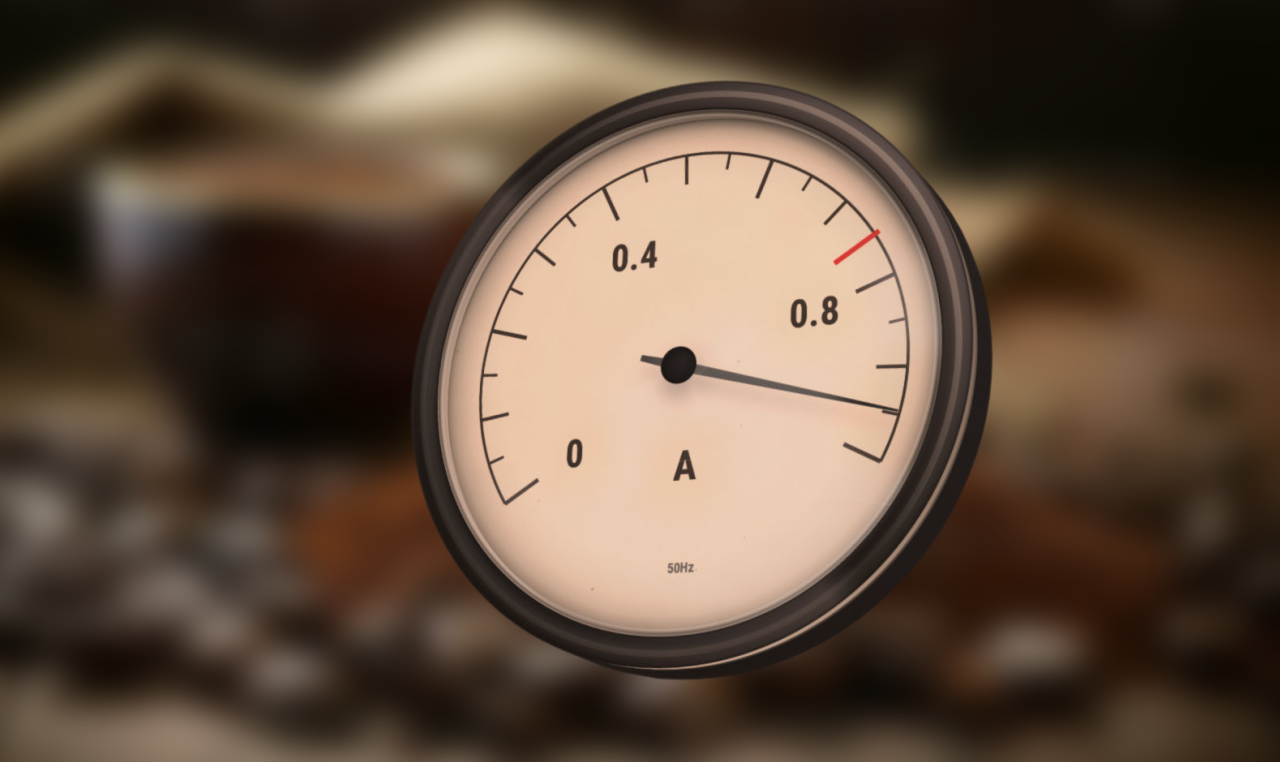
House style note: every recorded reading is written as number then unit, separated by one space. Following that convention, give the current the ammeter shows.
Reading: 0.95 A
